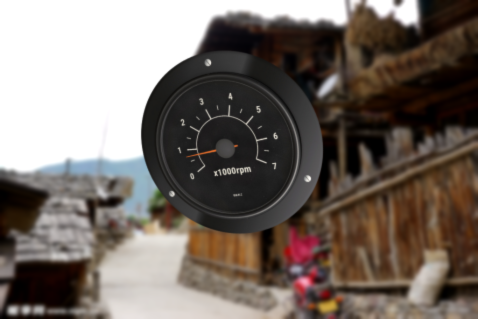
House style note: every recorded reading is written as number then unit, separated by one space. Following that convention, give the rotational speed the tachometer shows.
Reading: 750 rpm
